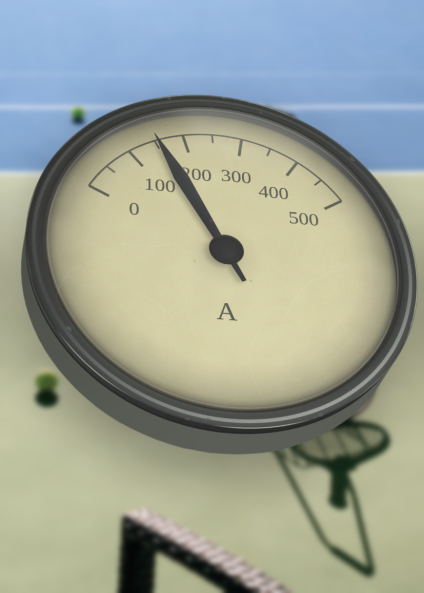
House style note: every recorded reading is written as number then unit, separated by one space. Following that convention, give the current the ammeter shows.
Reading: 150 A
